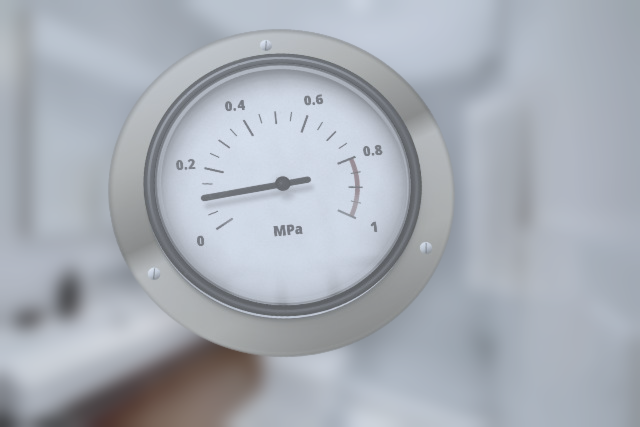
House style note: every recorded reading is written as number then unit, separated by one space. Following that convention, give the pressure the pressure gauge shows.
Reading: 0.1 MPa
